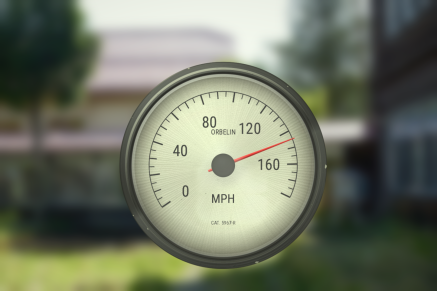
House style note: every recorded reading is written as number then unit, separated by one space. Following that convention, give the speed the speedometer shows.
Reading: 145 mph
